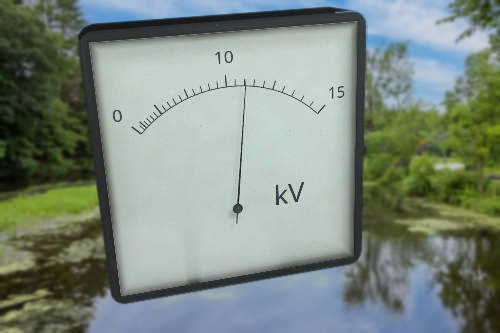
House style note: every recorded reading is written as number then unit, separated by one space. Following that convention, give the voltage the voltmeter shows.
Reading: 11 kV
